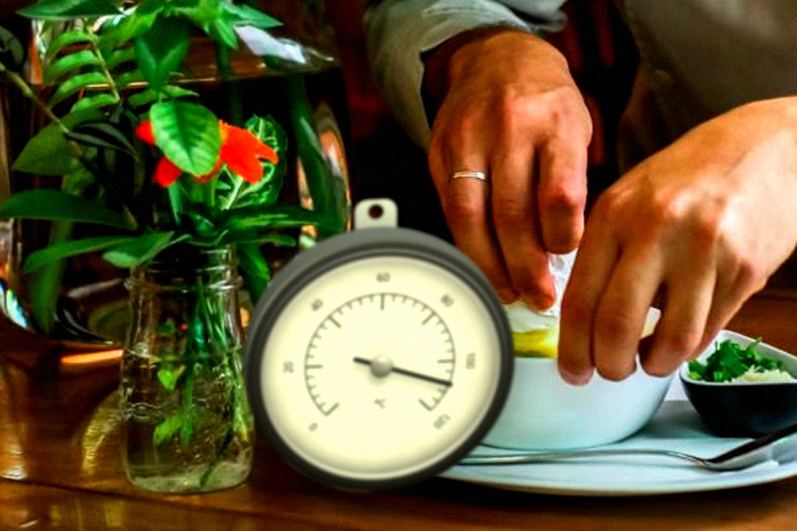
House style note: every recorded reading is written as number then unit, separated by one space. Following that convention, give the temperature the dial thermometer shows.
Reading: 108 °C
